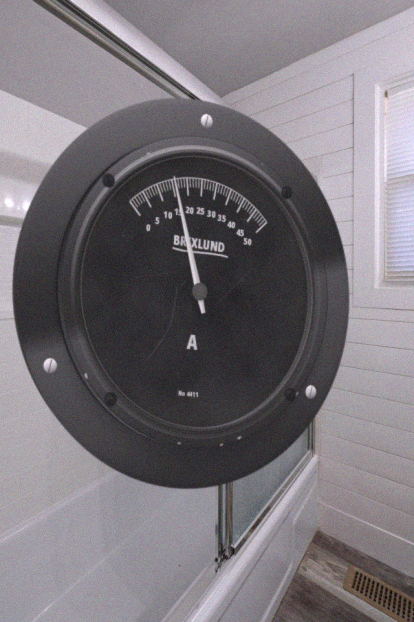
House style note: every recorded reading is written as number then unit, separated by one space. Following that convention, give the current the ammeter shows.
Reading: 15 A
